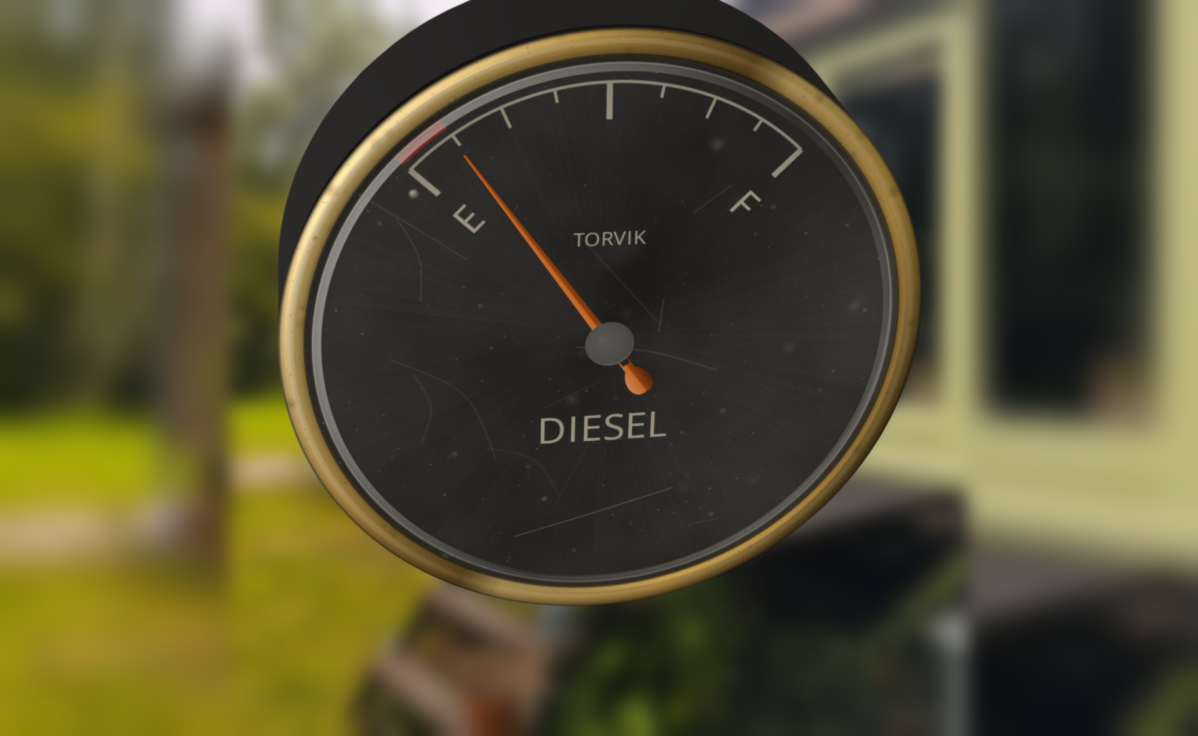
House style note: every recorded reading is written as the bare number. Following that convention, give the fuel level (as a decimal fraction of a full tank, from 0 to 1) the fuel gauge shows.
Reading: 0.125
